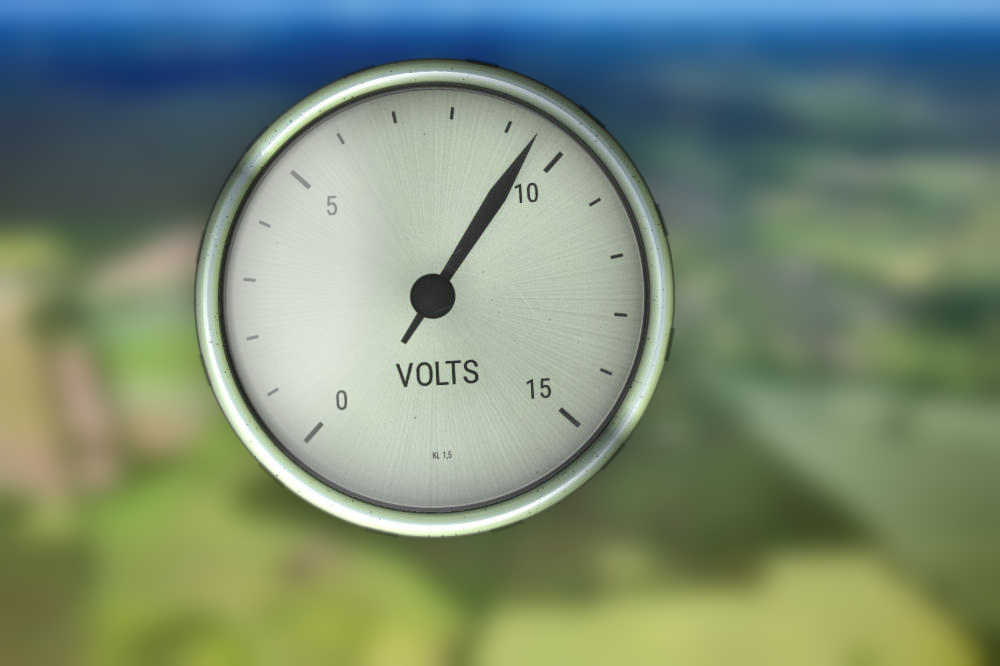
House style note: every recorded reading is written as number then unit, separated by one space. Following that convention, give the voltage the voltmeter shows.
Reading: 9.5 V
